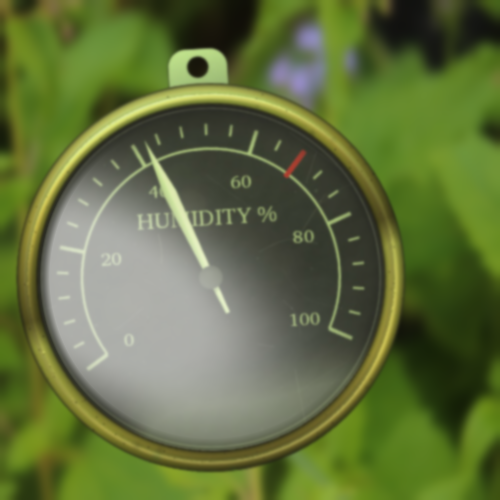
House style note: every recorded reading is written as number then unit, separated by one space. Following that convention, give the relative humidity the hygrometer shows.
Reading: 42 %
